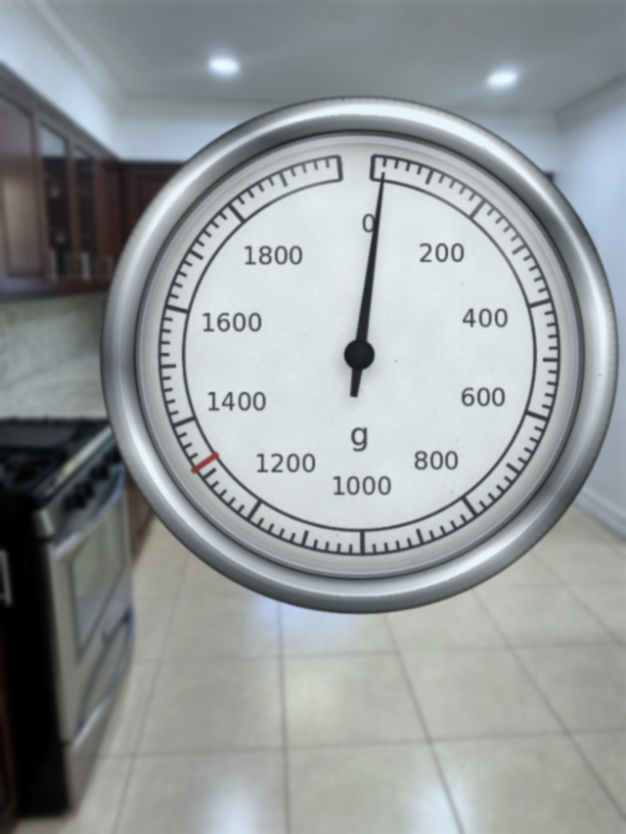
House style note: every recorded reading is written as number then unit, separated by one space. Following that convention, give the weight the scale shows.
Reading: 20 g
